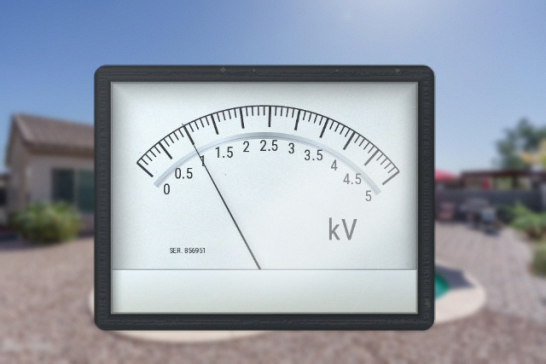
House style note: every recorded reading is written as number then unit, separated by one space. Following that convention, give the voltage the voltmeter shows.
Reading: 1 kV
